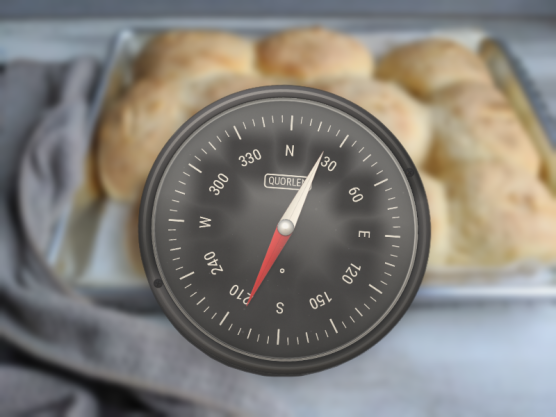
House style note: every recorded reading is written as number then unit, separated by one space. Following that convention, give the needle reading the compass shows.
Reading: 202.5 °
